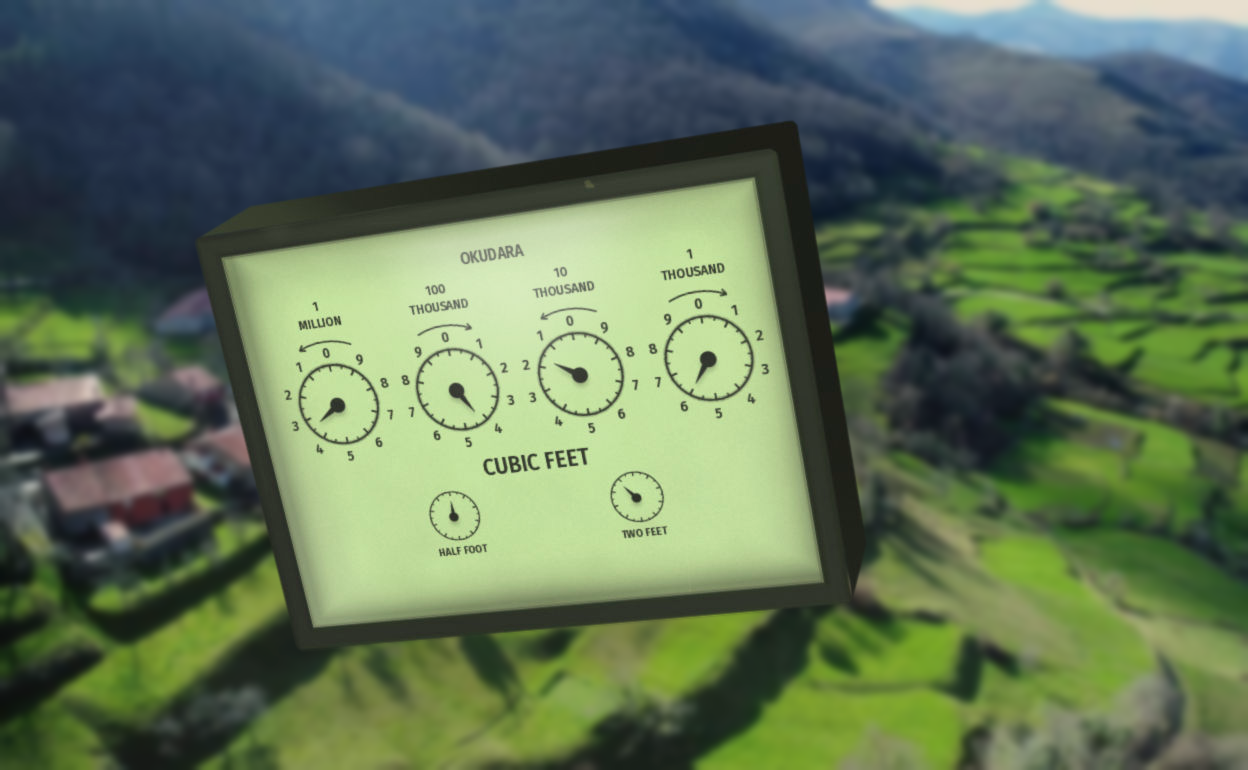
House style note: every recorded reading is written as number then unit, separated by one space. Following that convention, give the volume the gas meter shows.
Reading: 341600 ft³
